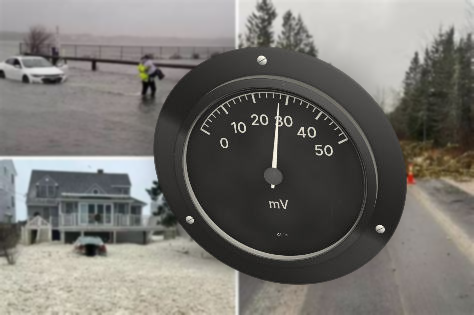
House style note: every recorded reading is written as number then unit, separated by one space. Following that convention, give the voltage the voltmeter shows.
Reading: 28 mV
